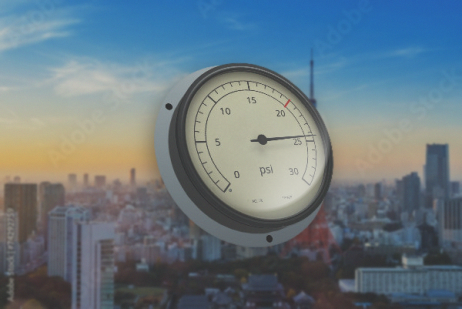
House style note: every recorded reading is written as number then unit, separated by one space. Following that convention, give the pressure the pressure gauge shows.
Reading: 24.5 psi
